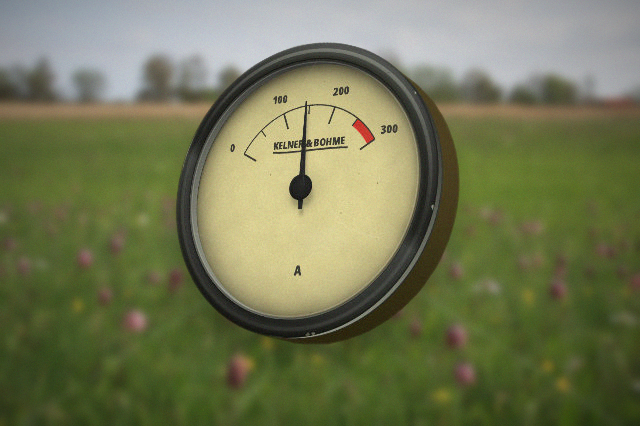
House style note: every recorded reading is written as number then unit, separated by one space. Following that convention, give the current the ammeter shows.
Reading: 150 A
